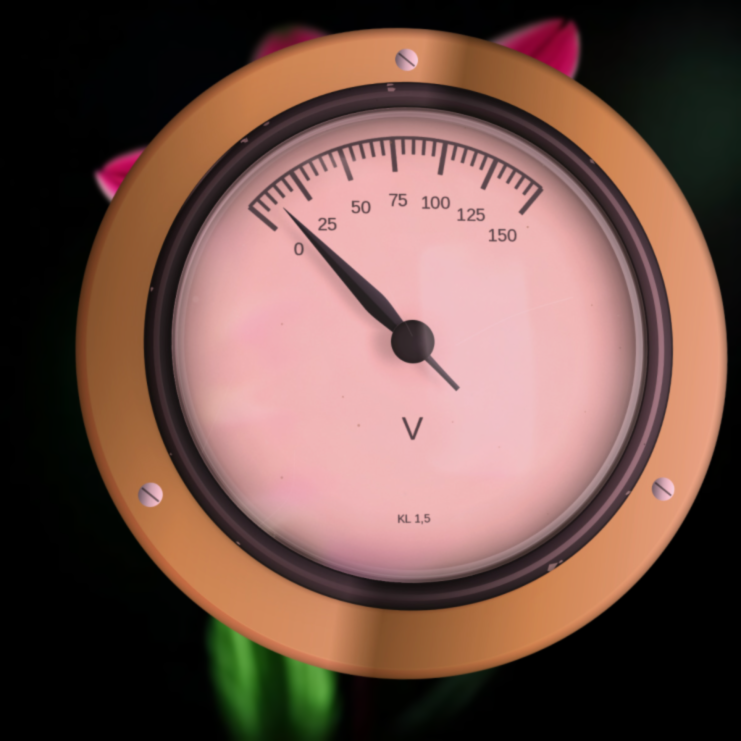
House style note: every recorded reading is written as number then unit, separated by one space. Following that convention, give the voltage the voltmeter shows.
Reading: 10 V
